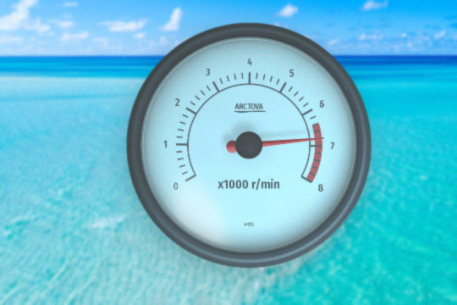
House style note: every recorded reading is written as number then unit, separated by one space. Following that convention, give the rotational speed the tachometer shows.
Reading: 6800 rpm
